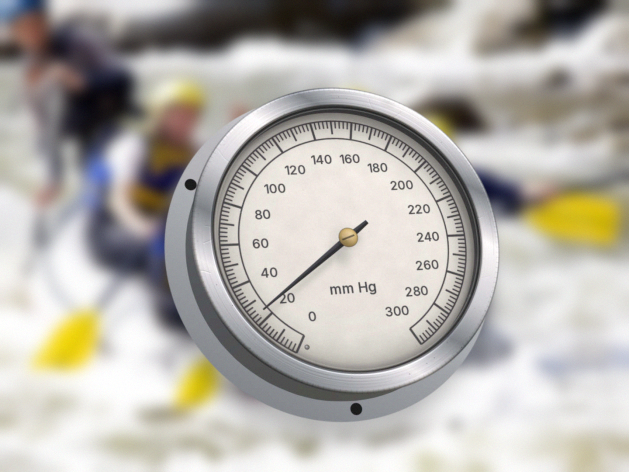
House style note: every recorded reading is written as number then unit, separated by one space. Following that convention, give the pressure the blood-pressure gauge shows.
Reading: 24 mmHg
